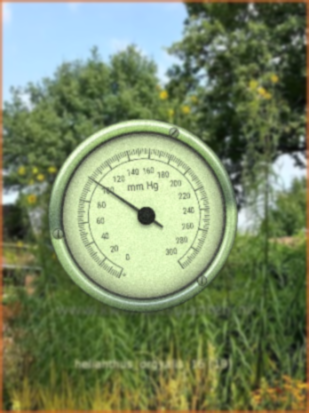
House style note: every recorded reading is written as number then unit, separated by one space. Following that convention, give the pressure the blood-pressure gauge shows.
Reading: 100 mmHg
